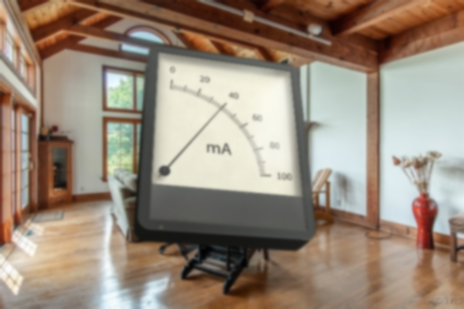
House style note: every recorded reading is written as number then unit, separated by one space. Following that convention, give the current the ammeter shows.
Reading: 40 mA
